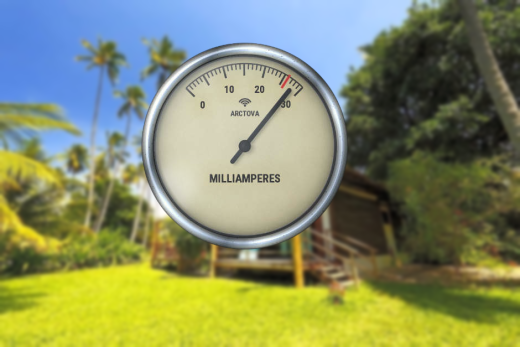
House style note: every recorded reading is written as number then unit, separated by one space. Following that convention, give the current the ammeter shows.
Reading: 28 mA
